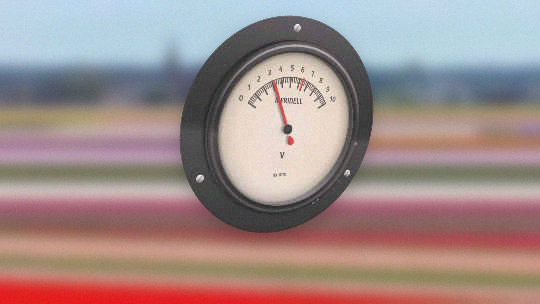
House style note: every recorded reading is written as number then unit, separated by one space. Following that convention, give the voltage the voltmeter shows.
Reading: 3 V
